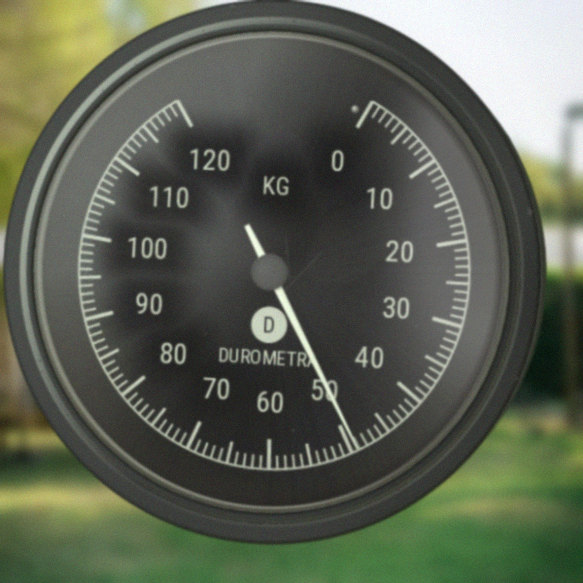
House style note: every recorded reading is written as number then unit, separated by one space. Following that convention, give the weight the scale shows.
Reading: 49 kg
